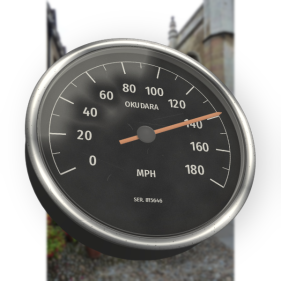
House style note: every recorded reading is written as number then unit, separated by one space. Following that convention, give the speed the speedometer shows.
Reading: 140 mph
